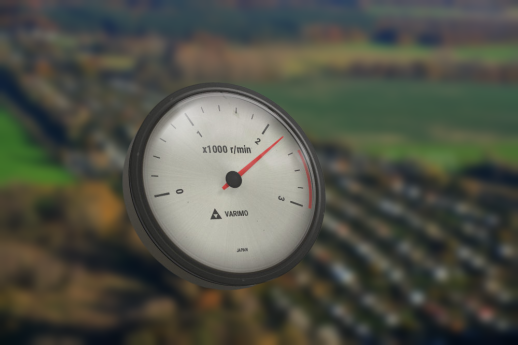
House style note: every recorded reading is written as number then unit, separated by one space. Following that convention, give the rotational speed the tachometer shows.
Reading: 2200 rpm
